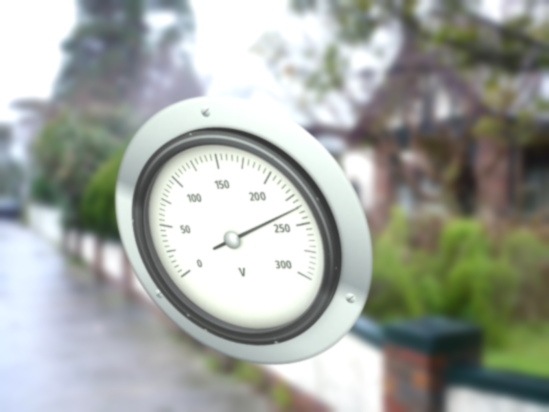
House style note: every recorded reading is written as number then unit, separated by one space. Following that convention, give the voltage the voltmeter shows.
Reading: 235 V
